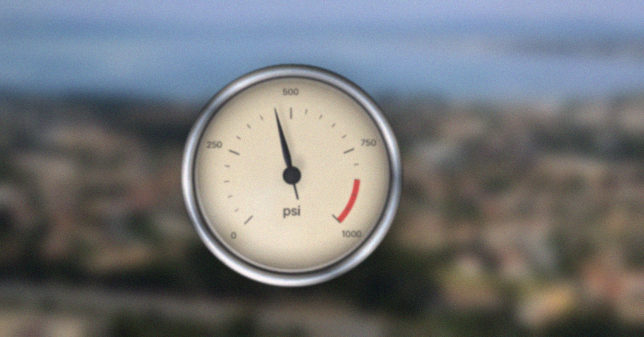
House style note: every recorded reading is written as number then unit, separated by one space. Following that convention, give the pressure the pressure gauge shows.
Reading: 450 psi
